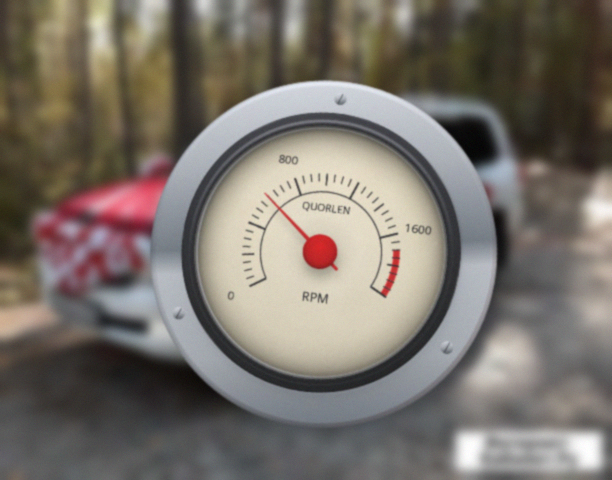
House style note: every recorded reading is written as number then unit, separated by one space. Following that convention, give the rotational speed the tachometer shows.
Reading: 600 rpm
